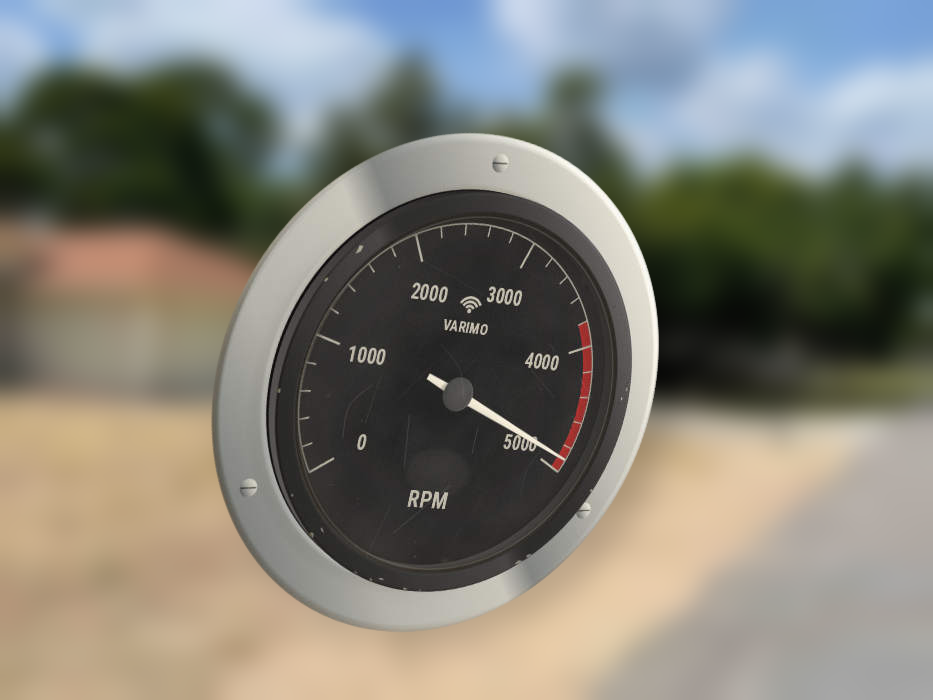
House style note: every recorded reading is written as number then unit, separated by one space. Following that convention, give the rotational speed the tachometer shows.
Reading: 4900 rpm
